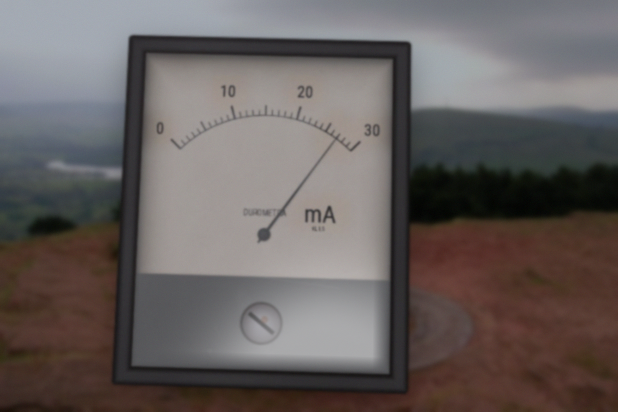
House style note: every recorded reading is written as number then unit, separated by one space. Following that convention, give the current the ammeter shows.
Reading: 27 mA
